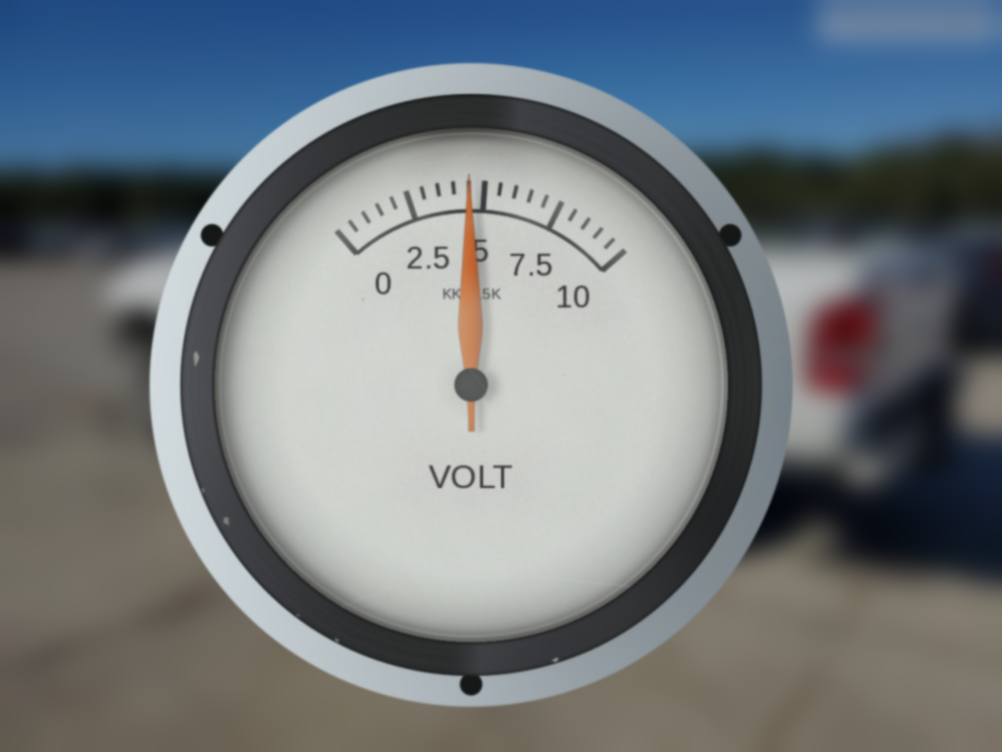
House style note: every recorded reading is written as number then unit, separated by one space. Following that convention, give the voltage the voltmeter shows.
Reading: 4.5 V
